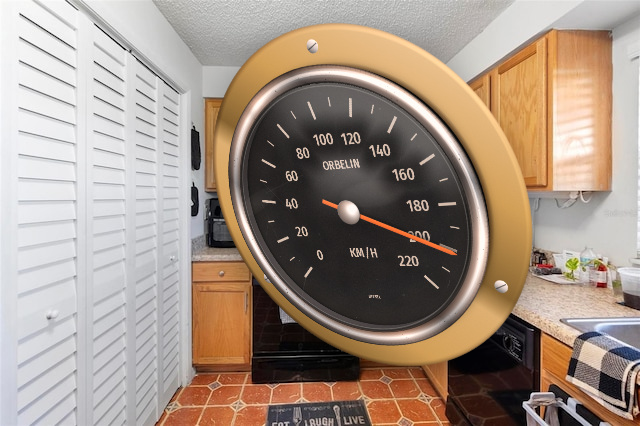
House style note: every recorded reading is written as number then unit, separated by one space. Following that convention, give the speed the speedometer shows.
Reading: 200 km/h
